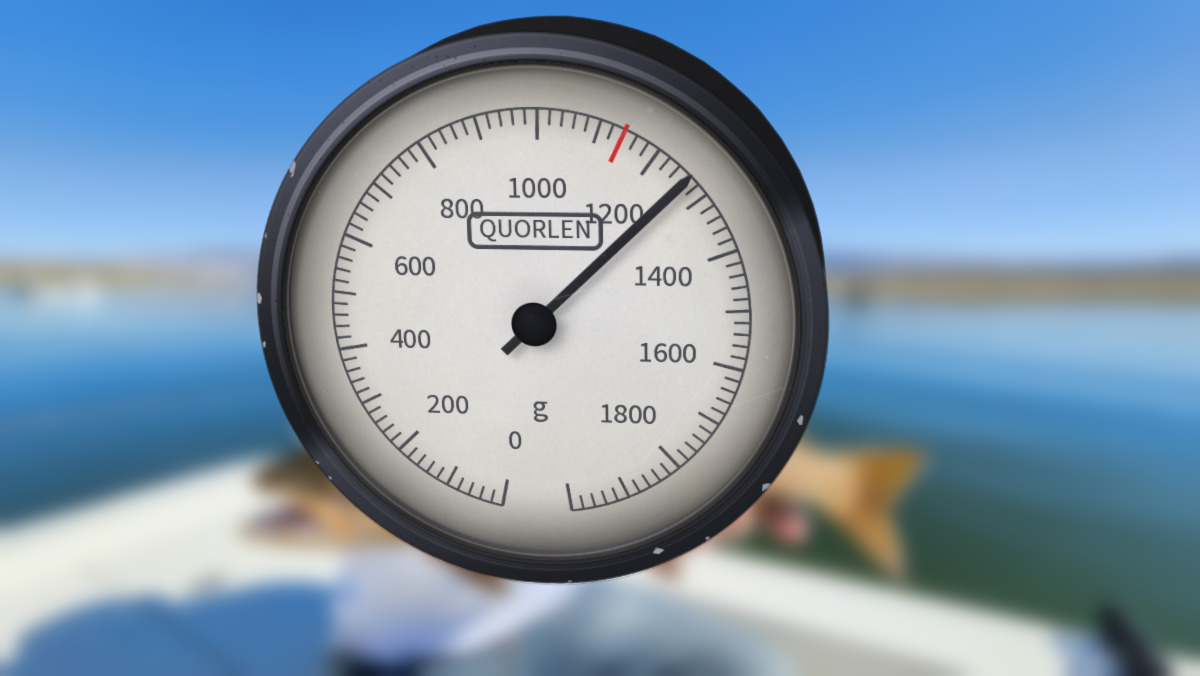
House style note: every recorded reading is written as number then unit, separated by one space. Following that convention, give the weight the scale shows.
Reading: 1260 g
